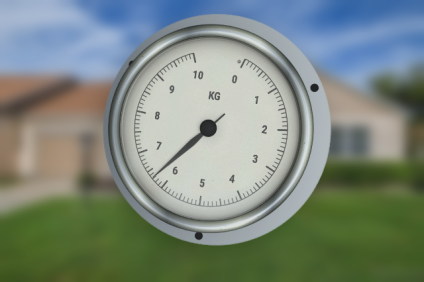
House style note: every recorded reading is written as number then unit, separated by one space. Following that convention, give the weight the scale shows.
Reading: 6.3 kg
